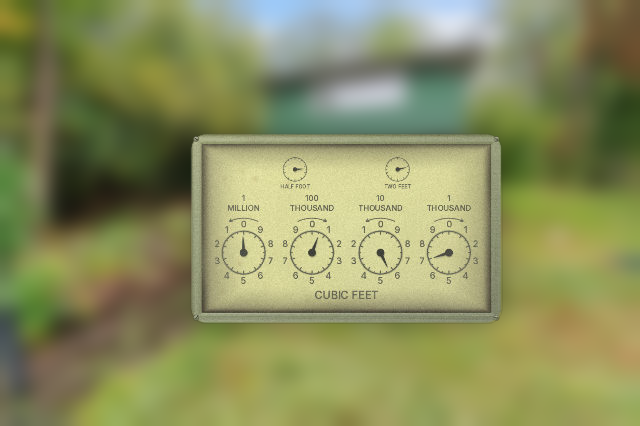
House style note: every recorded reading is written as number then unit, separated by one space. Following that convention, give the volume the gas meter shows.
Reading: 5700 ft³
